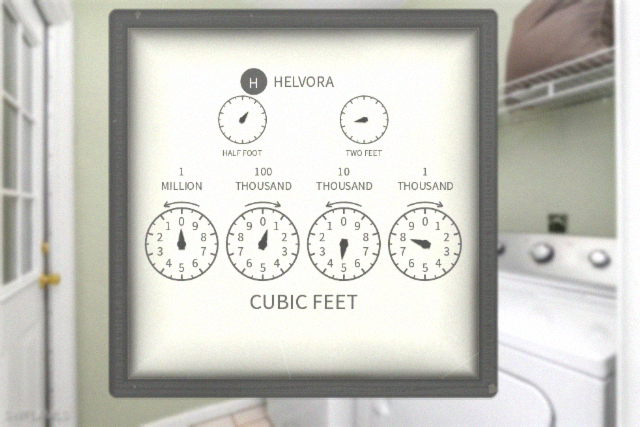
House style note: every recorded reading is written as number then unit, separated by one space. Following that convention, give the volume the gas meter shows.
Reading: 4800 ft³
